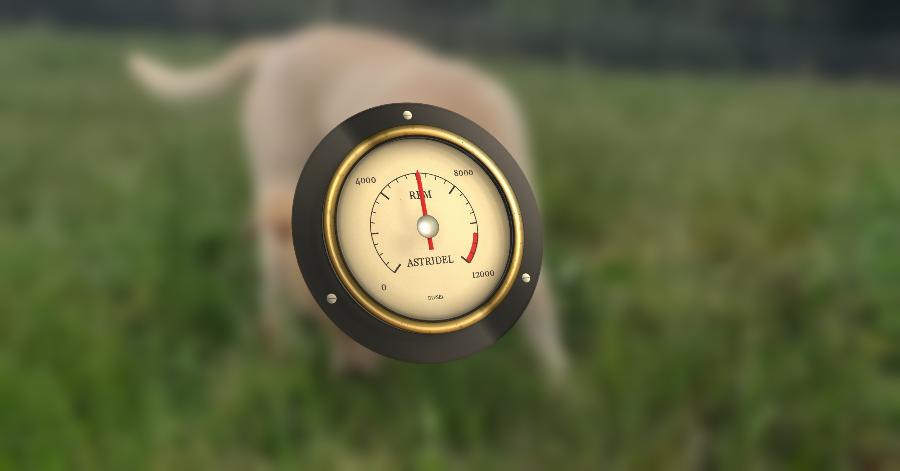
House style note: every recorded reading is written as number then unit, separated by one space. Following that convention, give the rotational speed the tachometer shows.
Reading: 6000 rpm
